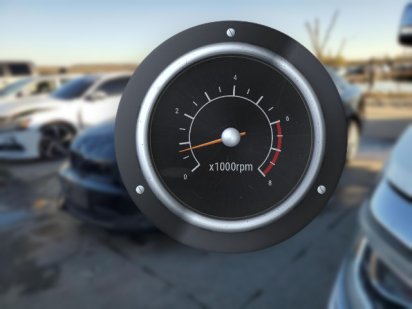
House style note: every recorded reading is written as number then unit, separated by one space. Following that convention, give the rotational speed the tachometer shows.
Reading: 750 rpm
